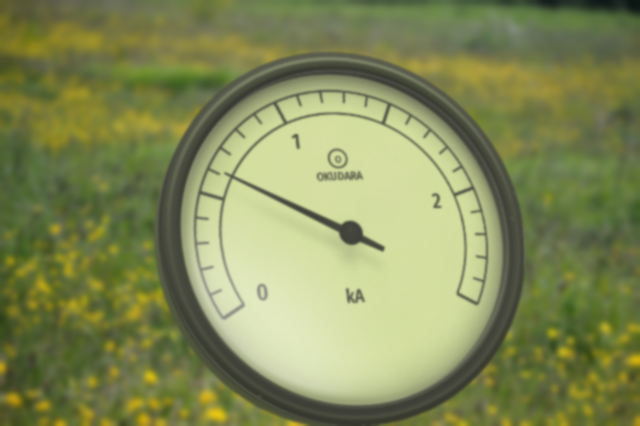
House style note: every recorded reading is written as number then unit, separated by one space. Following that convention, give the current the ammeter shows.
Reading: 0.6 kA
